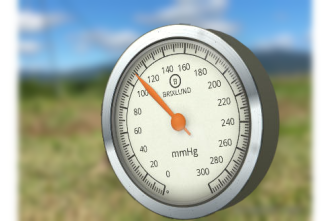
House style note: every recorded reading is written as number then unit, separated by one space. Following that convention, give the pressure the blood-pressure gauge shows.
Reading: 110 mmHg
